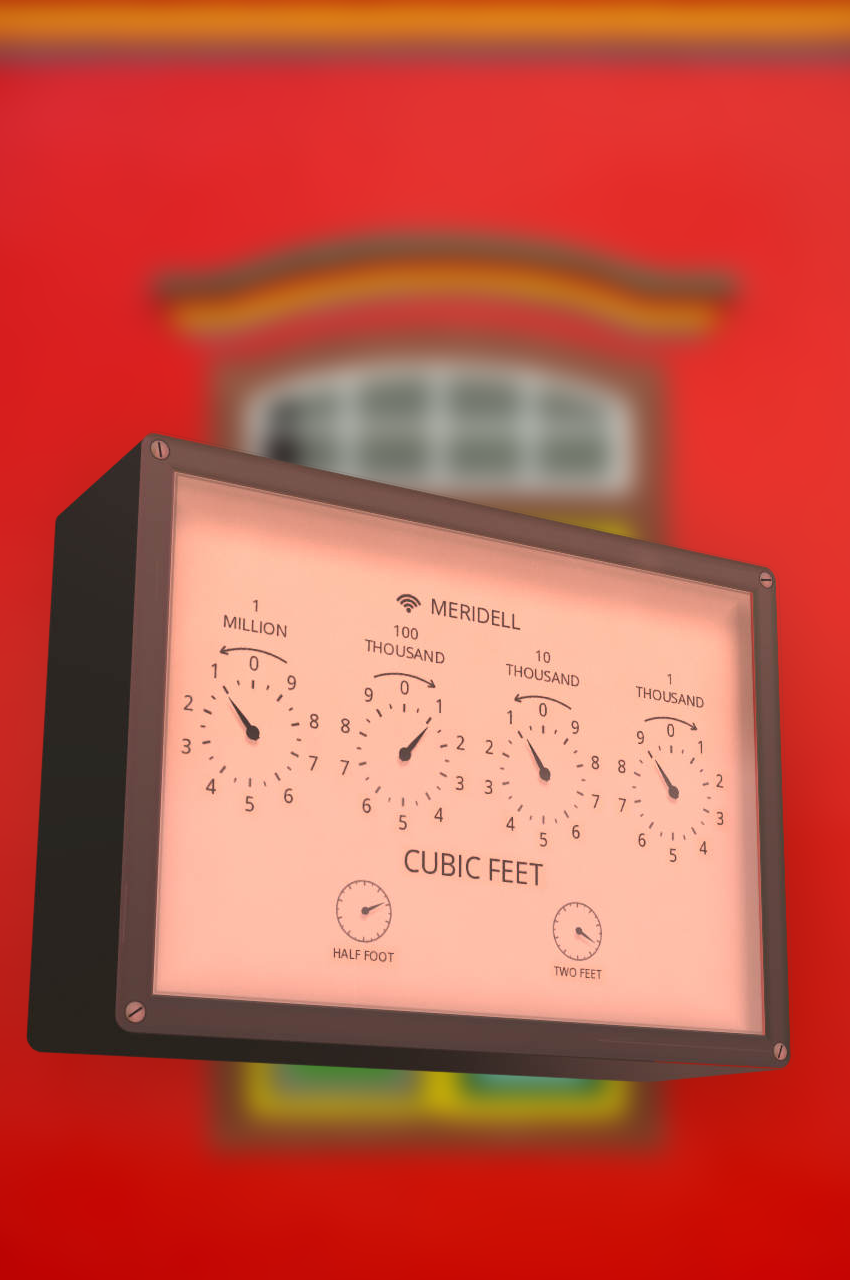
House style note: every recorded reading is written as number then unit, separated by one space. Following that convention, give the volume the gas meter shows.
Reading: 110900 ft³
